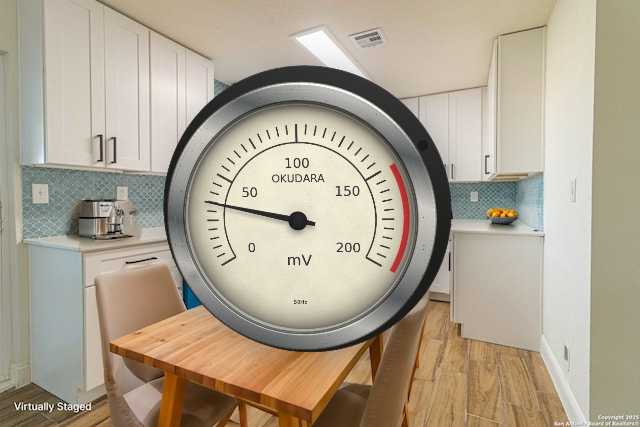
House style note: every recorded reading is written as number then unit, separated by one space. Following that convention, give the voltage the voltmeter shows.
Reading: 35 mV
